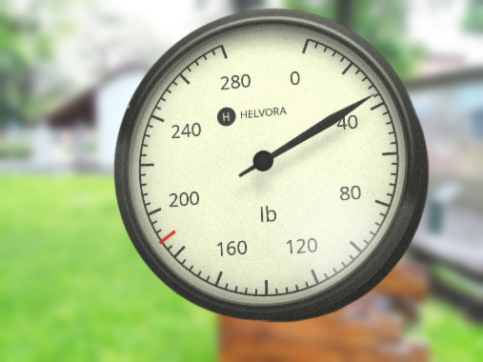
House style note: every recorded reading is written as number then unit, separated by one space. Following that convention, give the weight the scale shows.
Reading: 36 lb
